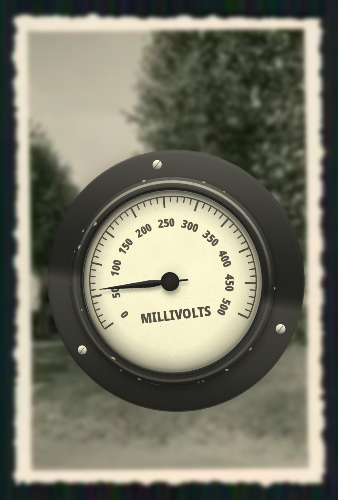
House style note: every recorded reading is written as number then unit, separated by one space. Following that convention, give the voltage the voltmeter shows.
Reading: 60 mV
